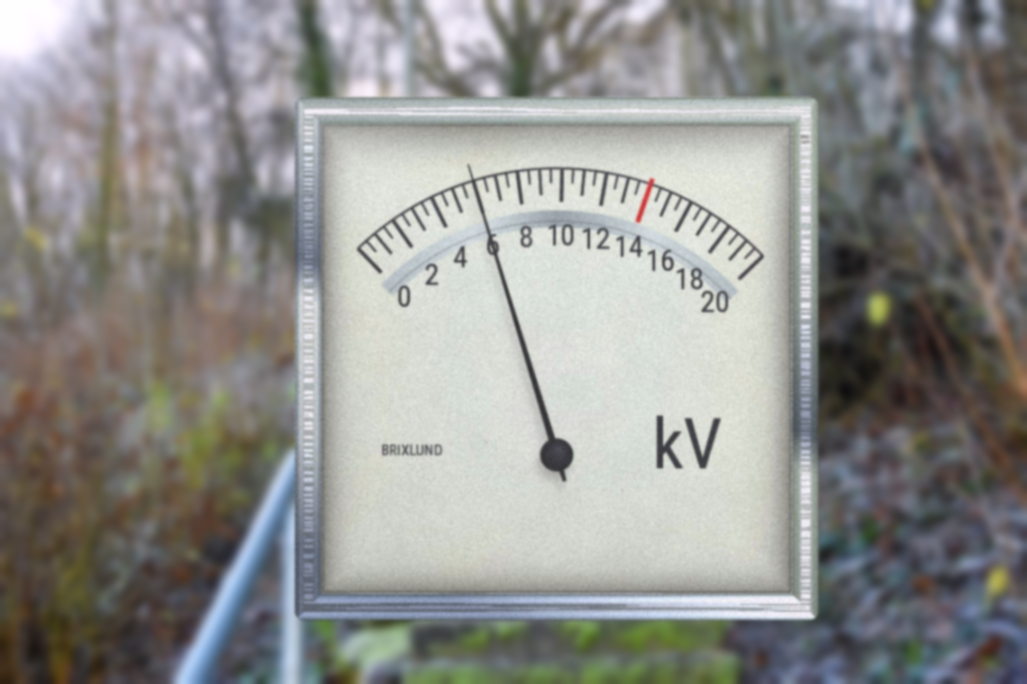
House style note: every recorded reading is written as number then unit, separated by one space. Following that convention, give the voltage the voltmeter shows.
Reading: 6 kV
